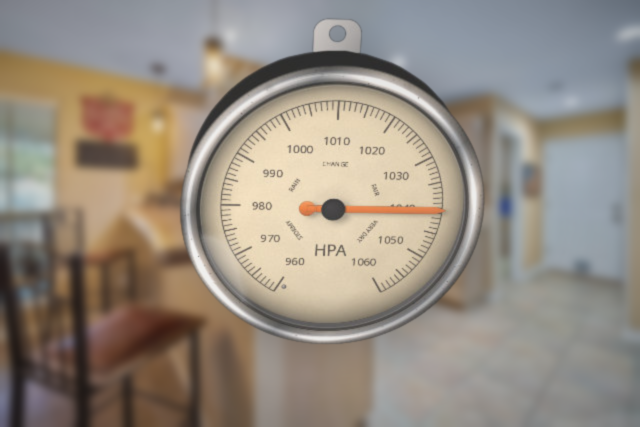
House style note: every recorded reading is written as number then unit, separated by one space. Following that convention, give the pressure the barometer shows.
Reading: 1040 hPa
